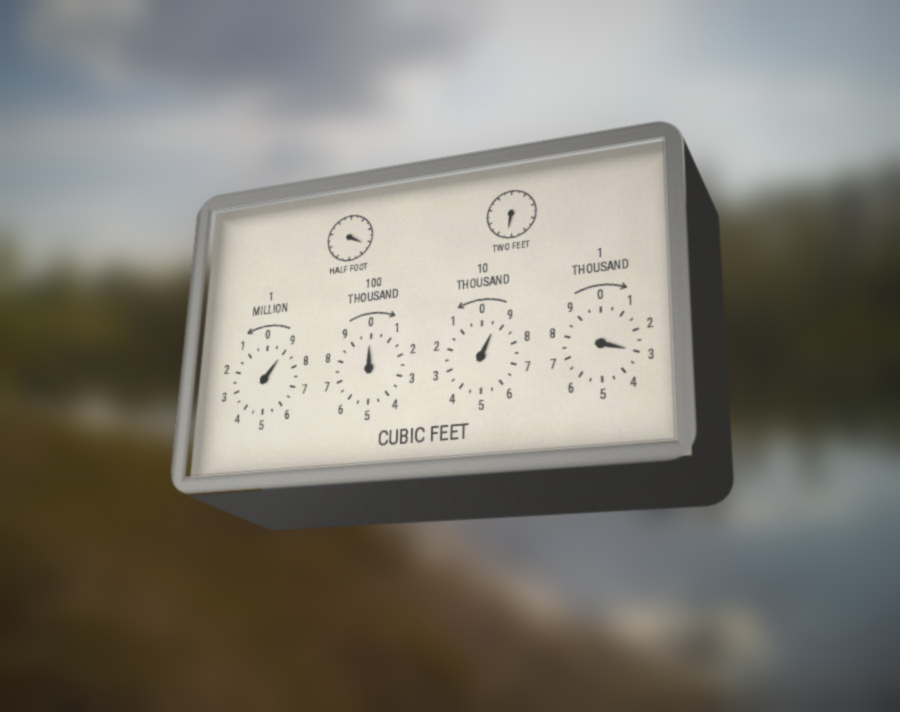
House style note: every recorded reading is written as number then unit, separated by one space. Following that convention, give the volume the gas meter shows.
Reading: 899300 ft³
